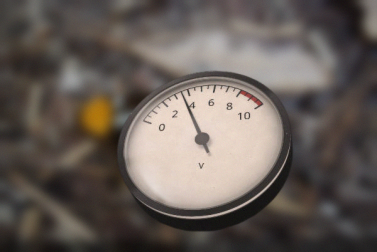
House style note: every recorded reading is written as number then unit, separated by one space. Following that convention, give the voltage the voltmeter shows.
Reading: 3.5 V
